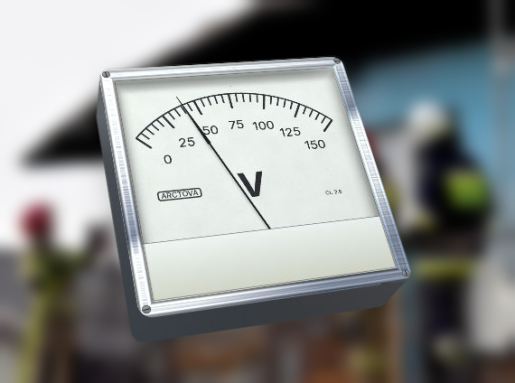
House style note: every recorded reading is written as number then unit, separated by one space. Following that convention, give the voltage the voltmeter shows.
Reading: 40 V
